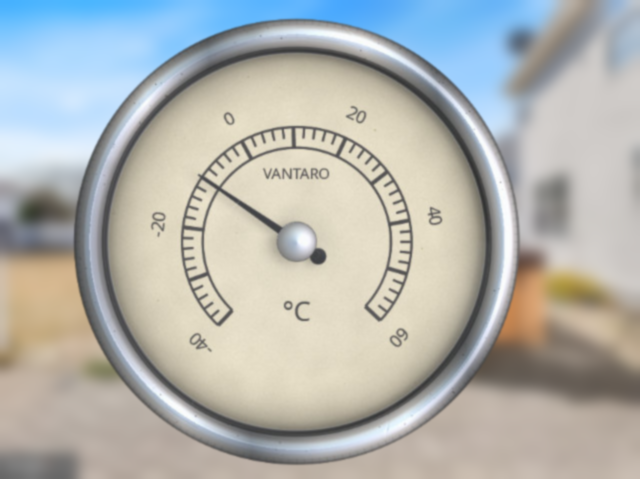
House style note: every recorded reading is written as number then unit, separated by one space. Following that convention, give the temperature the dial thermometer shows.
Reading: -10 °C
